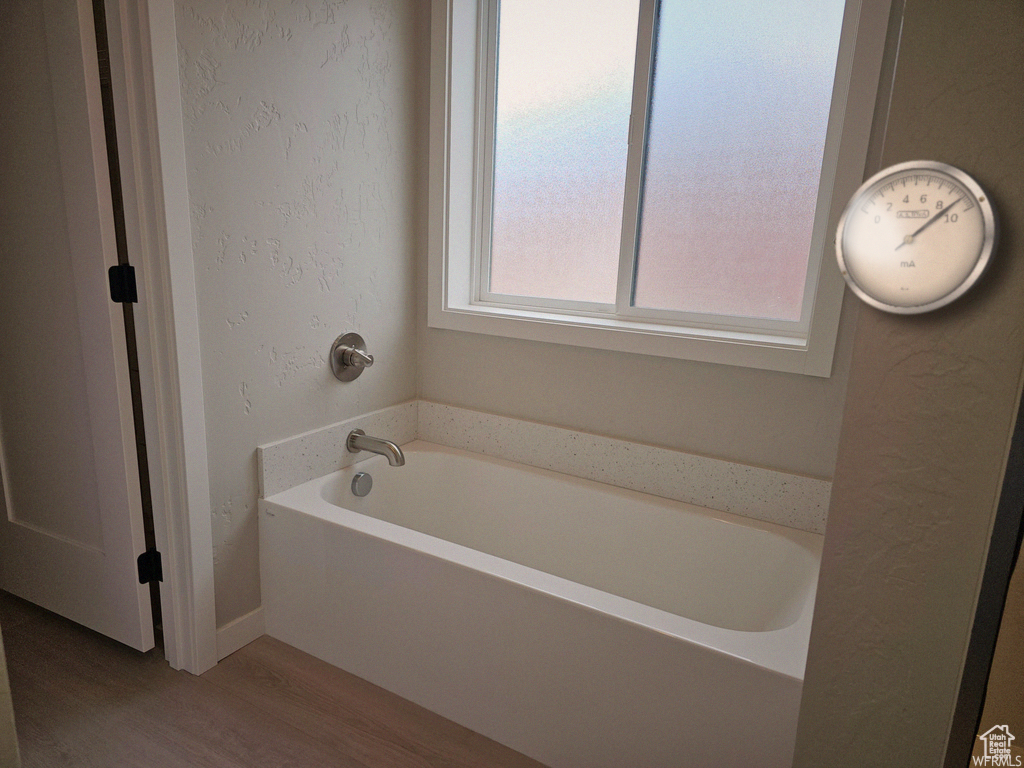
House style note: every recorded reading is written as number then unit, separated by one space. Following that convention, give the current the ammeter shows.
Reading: 9 mA
